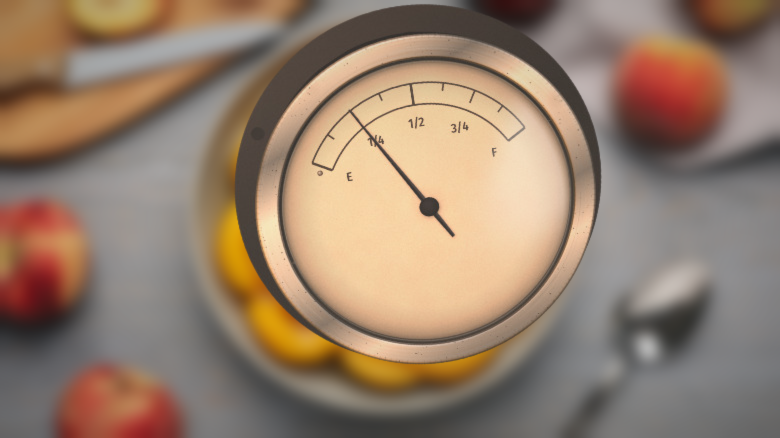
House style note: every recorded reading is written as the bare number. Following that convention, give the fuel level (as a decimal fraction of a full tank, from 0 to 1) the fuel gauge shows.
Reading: 0.25
